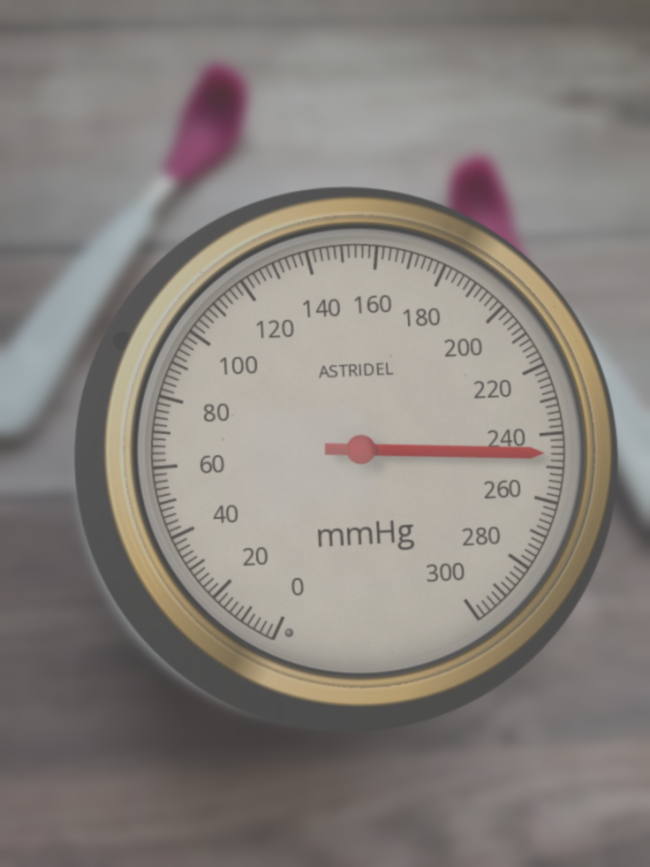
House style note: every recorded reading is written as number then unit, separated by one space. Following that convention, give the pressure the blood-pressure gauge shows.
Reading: 246 mmHg
